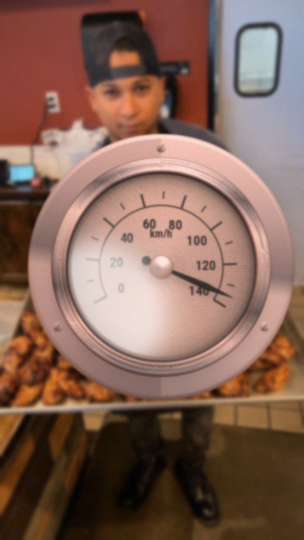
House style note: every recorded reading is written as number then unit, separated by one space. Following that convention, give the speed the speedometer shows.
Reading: 135 km/h
